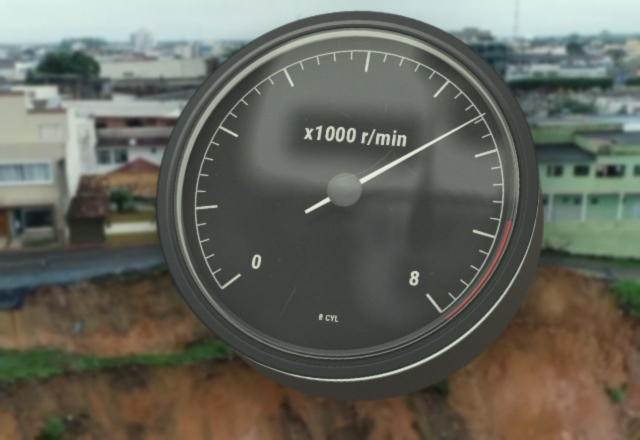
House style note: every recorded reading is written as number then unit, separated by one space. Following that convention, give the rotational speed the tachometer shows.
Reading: 5600 rpm
